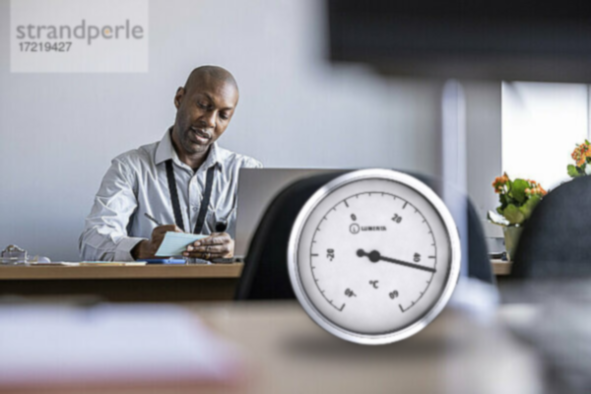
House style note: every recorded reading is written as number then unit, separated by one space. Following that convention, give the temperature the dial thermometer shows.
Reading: 44 °C
